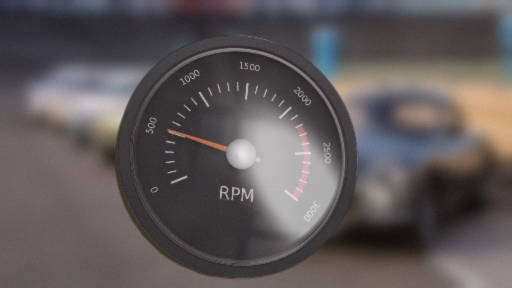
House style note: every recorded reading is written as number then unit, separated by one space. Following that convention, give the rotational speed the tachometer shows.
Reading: 500 rpm
